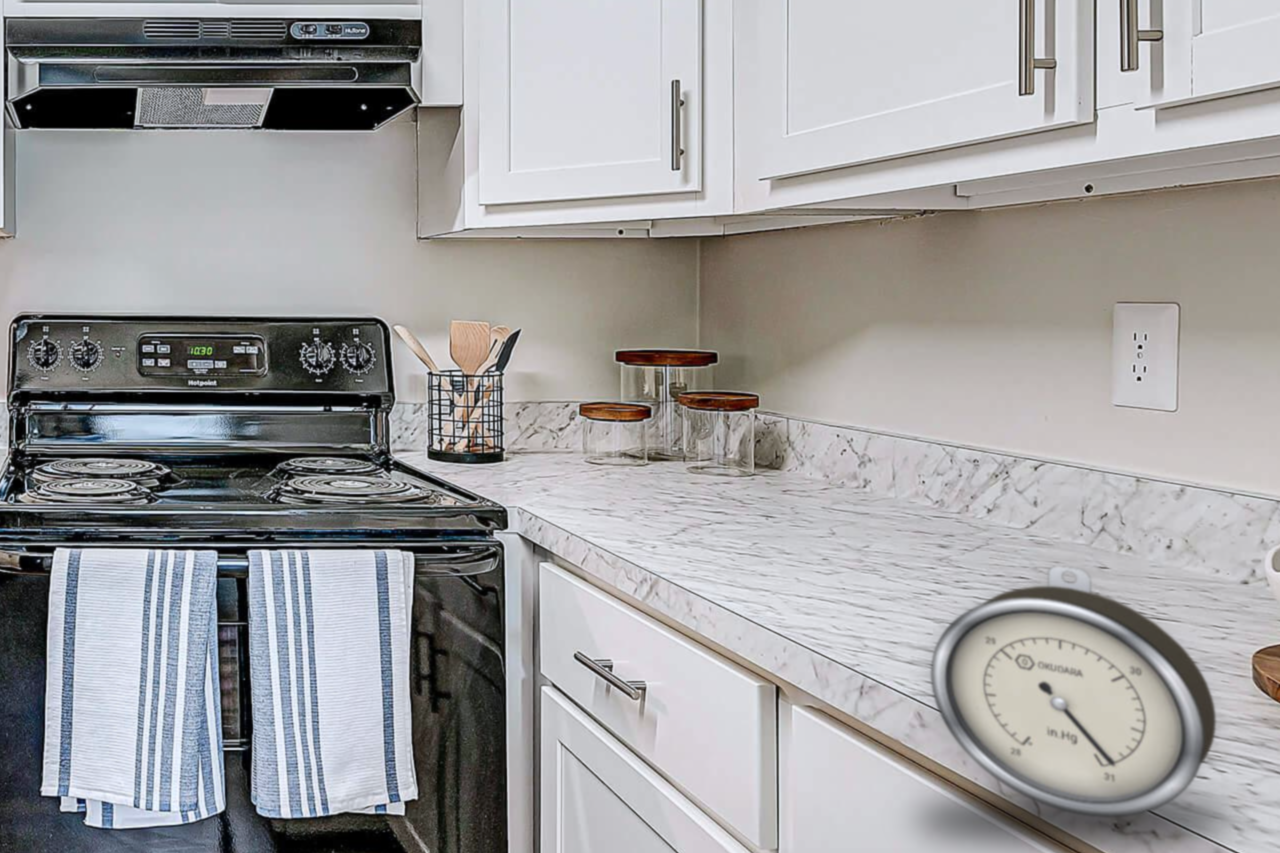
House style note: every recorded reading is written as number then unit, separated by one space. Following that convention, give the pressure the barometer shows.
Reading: 30.9 inHg
